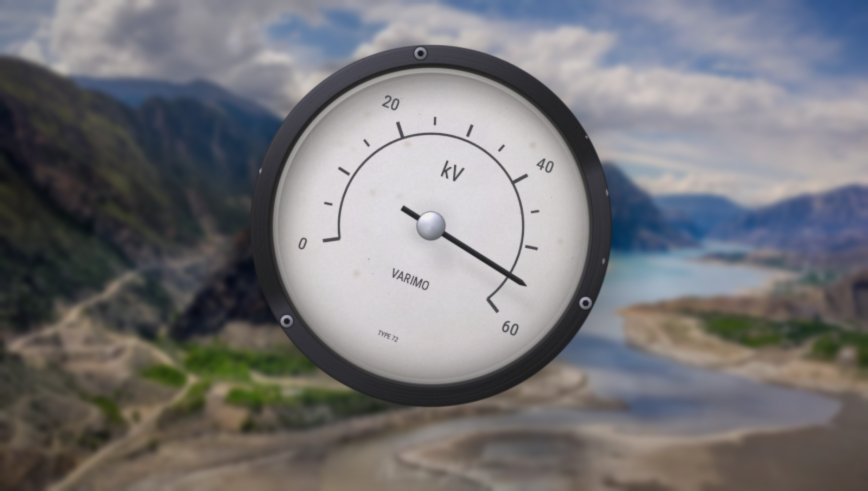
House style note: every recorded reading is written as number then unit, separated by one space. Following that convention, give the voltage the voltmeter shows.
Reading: 55 kV
